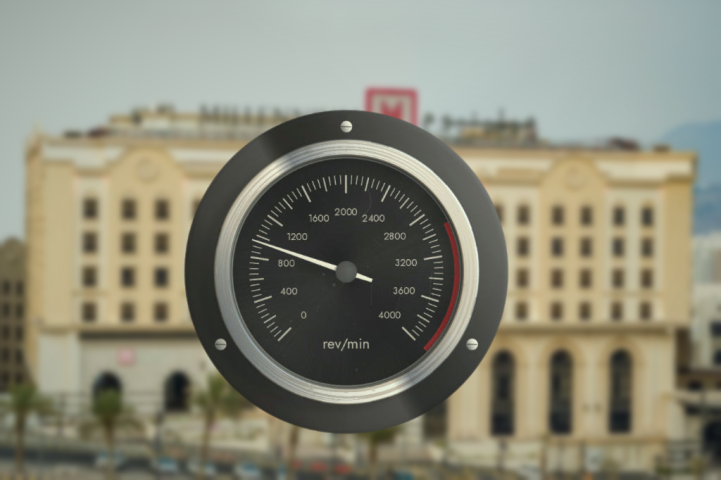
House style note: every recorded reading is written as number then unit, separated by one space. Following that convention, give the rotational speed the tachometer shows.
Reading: 950 rpm
